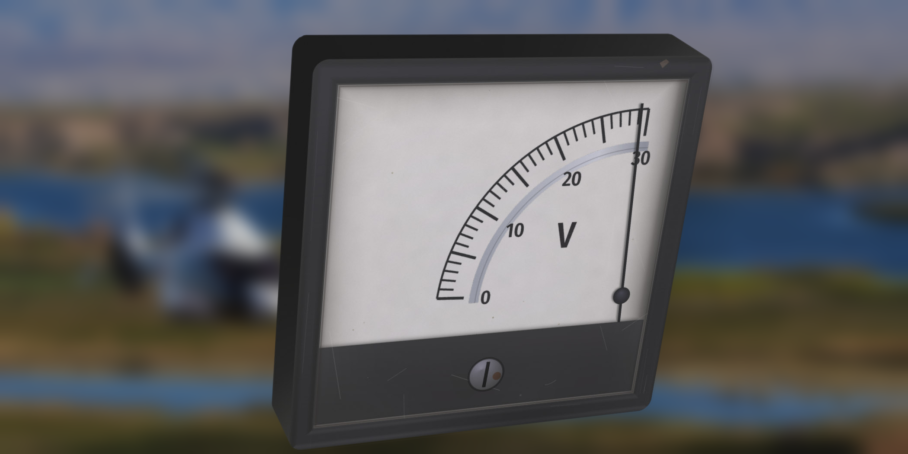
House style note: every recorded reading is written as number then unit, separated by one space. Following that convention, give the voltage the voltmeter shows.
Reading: 29 V
